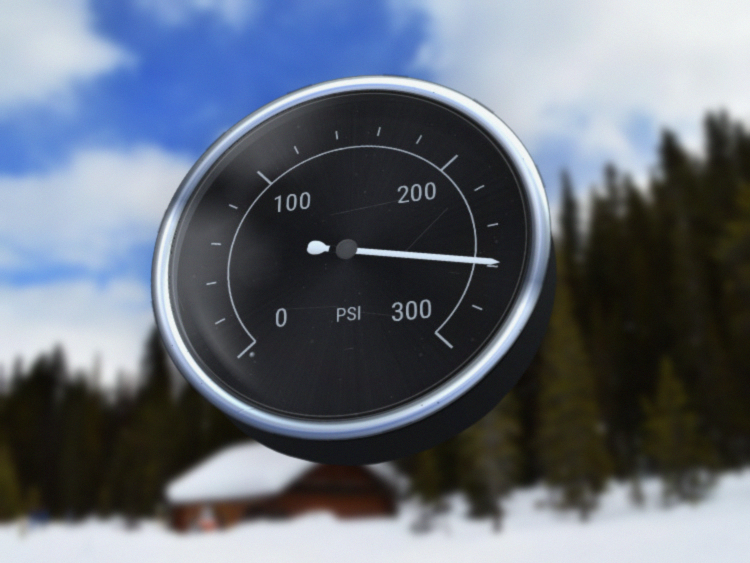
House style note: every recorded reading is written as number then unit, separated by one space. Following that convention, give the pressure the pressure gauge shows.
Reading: 260 psi
